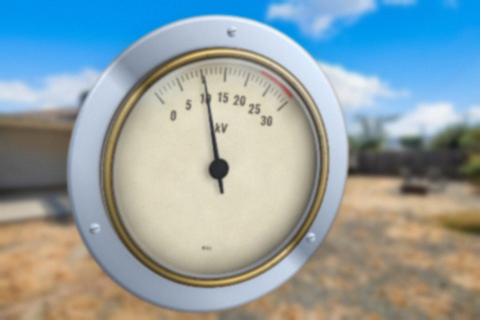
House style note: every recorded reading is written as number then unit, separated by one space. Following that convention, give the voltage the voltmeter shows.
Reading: 10 kV
